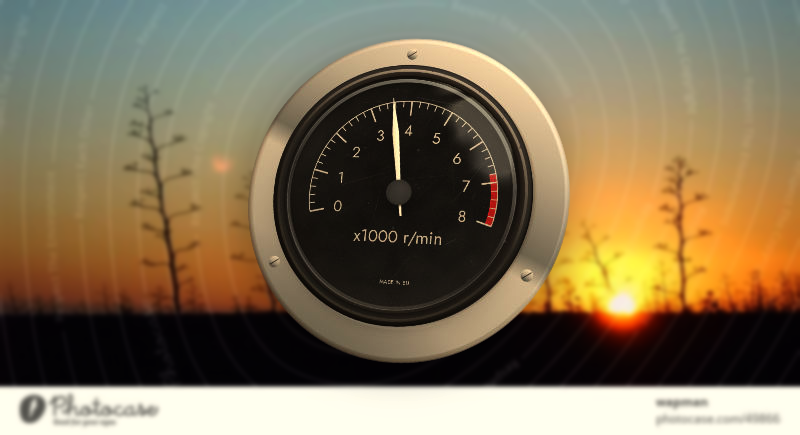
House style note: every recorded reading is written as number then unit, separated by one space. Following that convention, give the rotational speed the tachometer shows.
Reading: 3600 rpm
